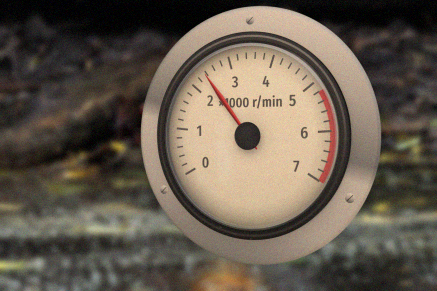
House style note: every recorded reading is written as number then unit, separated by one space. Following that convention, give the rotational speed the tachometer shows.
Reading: 2400 rpm
